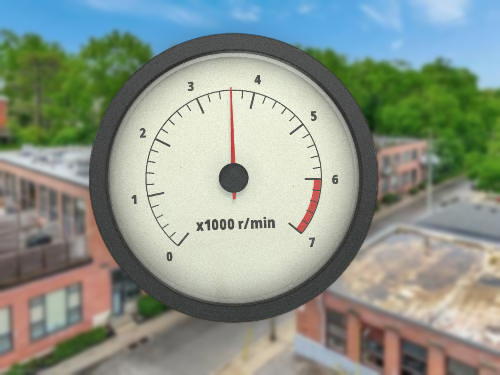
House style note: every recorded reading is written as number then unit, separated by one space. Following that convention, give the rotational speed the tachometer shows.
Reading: 3600 rpm
